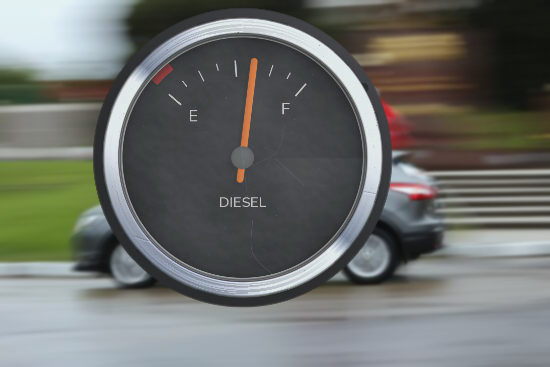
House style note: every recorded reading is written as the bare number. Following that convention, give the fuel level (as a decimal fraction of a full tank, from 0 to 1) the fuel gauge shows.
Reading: 0.625
